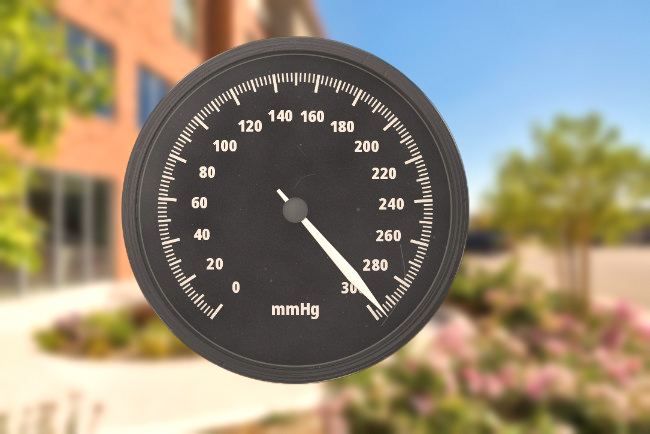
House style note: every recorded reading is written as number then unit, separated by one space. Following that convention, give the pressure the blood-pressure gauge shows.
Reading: 296 mmHg
